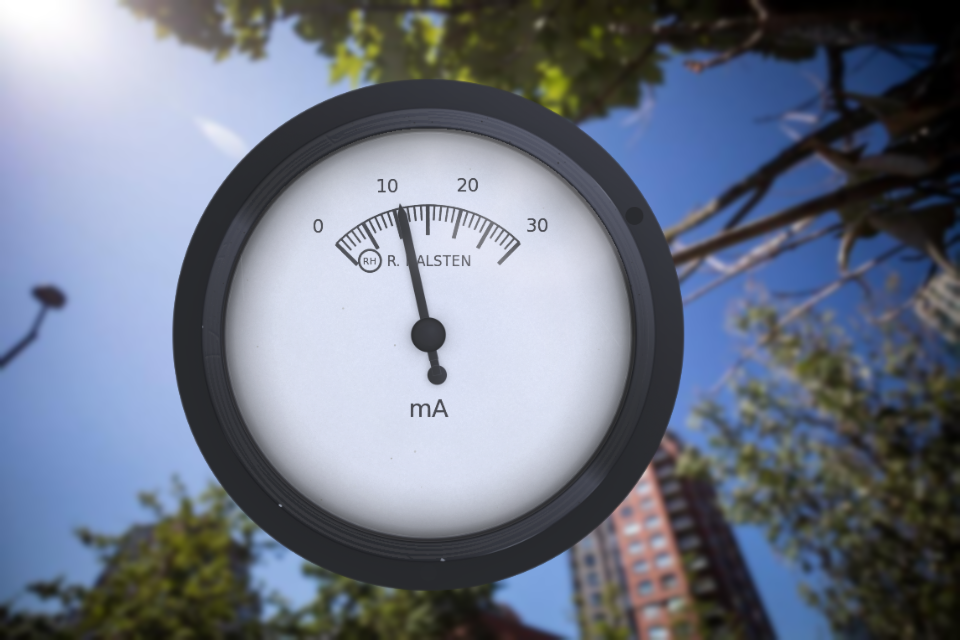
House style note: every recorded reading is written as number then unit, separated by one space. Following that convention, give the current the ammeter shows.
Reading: 11 mA
